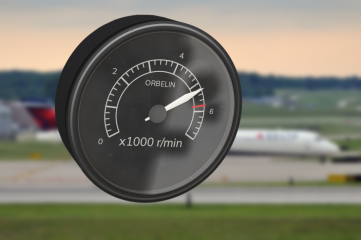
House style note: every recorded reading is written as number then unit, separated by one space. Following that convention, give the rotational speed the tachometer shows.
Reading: 5200 rpm
